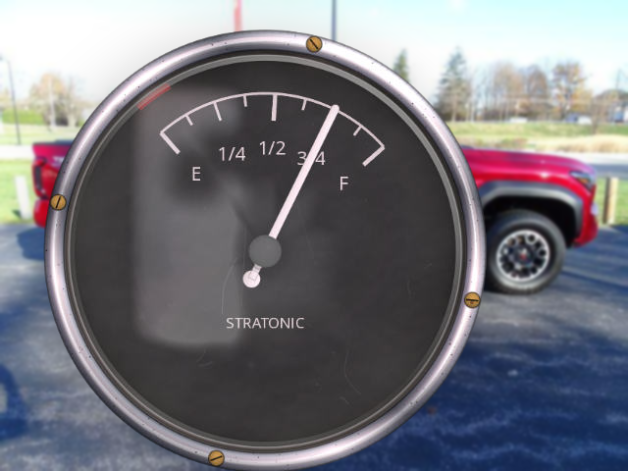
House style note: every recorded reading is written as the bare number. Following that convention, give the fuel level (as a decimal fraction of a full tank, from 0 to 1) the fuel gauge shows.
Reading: 0.75
